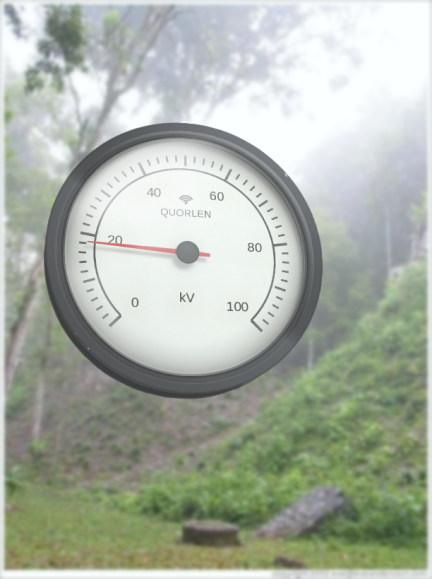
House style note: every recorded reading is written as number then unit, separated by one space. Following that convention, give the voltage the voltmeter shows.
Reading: 18 kV
